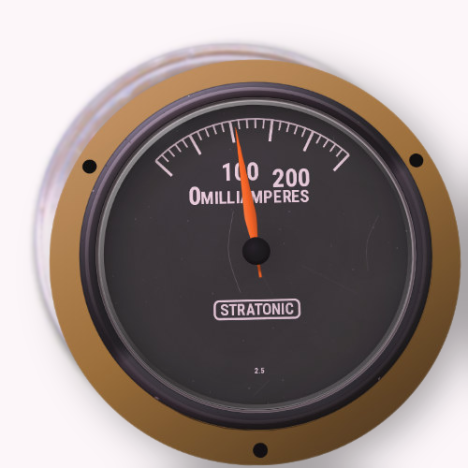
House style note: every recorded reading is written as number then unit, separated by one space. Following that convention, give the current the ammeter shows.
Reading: 105 mA
